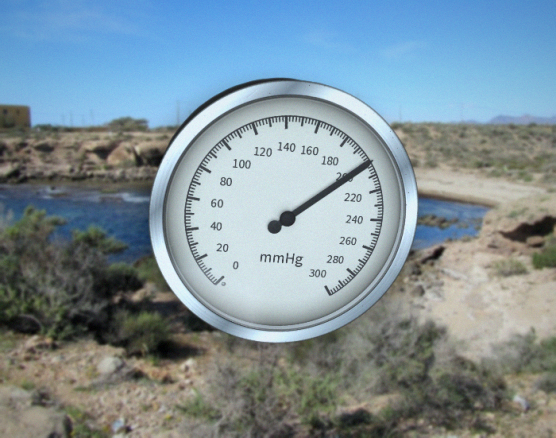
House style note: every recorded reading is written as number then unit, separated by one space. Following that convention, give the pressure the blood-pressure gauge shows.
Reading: 200 mmHg
